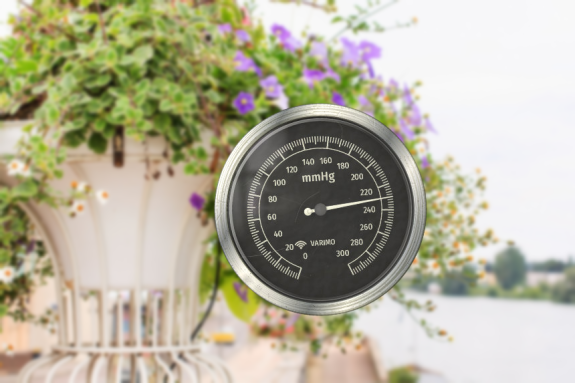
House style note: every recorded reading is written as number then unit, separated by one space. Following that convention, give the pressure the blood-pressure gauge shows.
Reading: 230 mmHg
